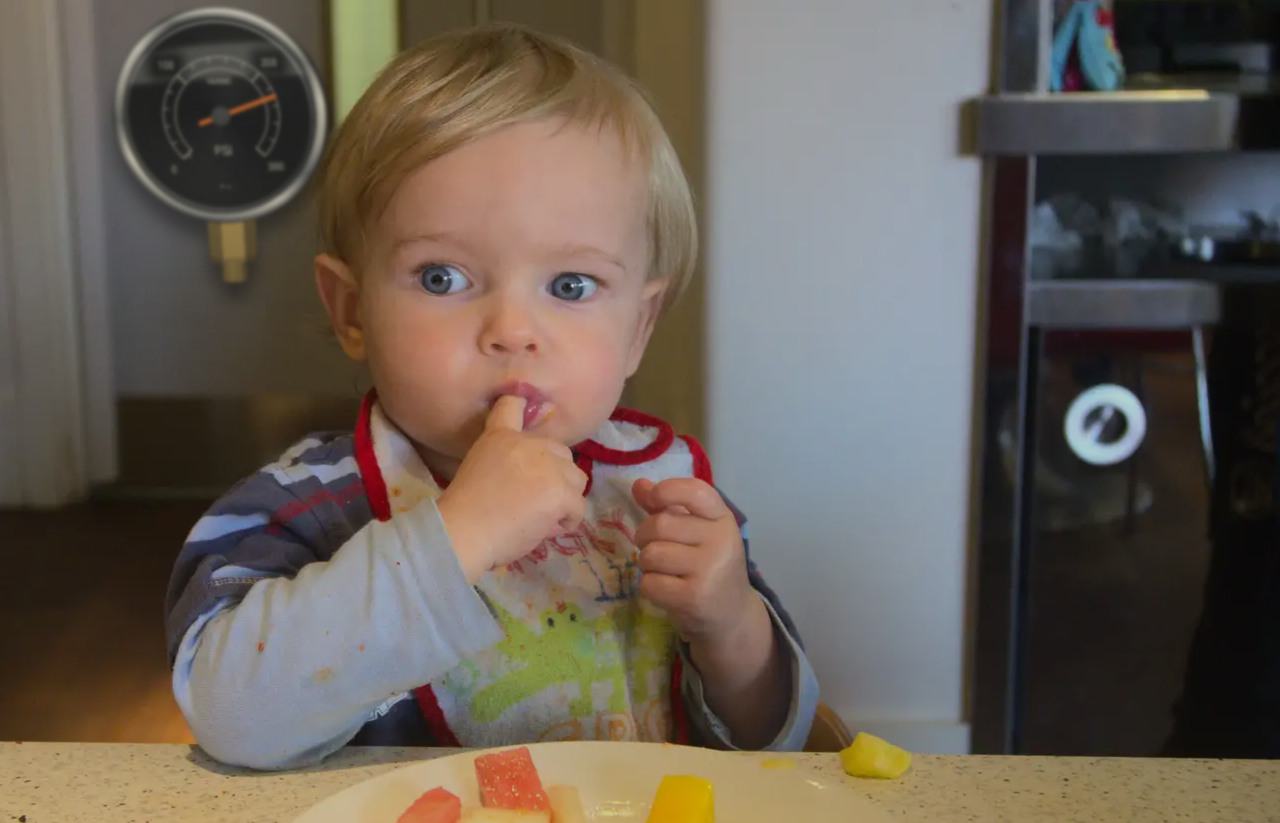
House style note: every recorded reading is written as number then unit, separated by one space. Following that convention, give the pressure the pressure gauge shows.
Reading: 230 psi
